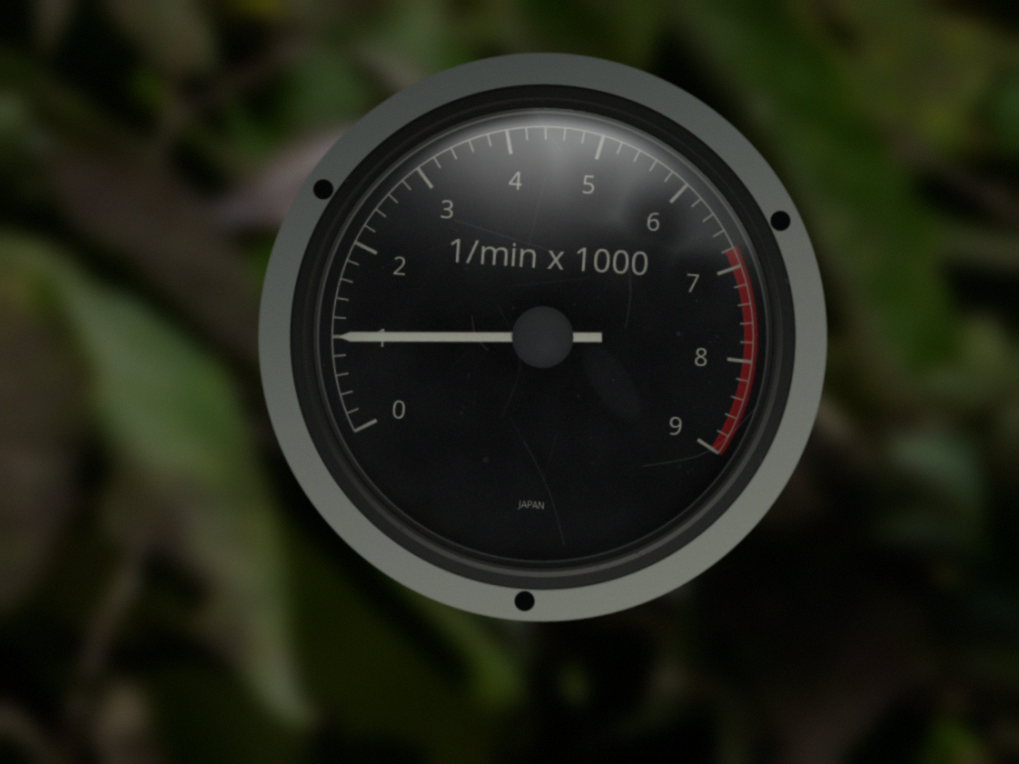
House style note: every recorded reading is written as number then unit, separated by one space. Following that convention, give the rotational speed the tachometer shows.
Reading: 1000 rpm
